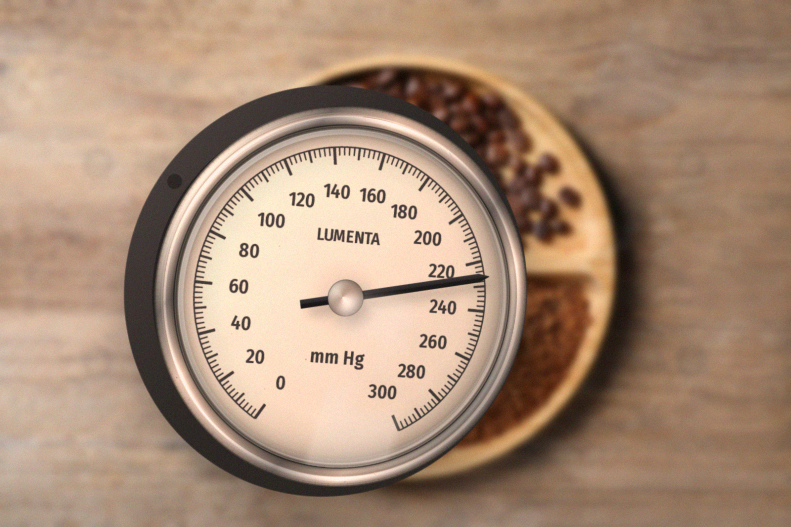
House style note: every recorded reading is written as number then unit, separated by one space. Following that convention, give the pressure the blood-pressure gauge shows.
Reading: 226 mmHg
